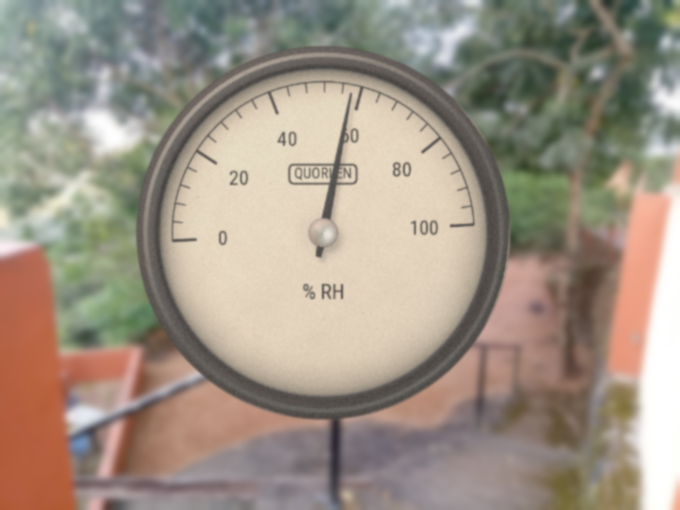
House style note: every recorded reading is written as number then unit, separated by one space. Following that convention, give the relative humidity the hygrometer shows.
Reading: 58 %
